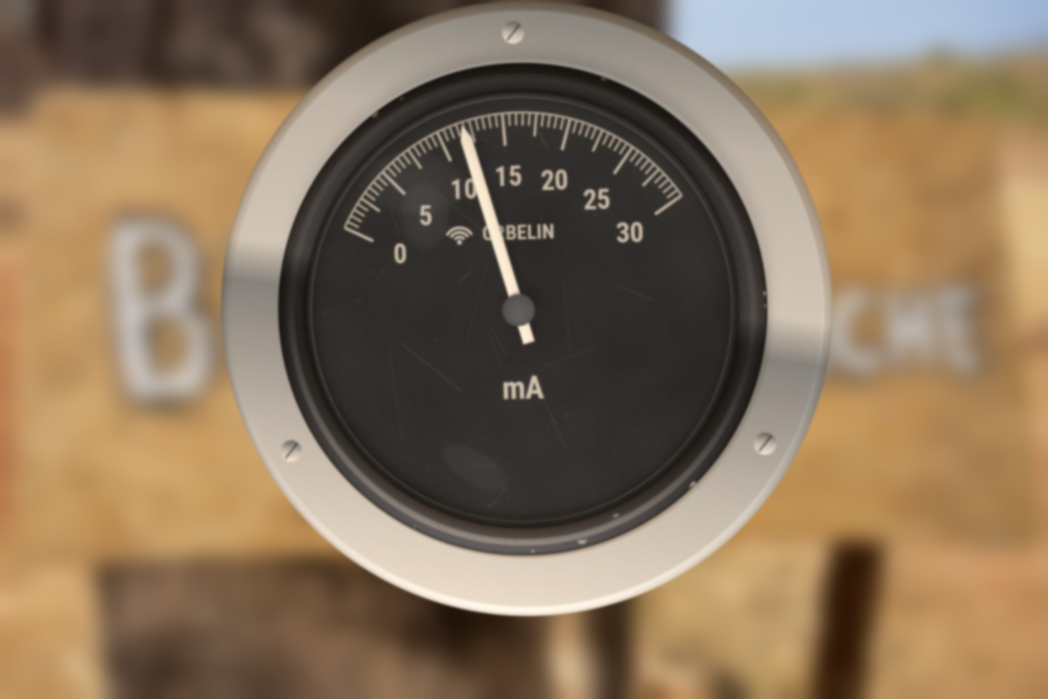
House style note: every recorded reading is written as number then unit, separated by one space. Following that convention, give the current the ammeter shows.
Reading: 12 mA
